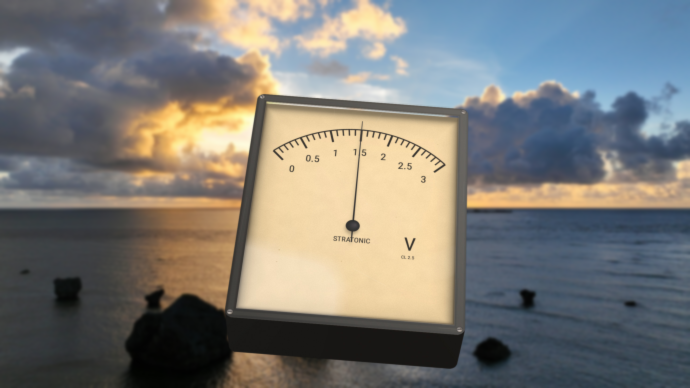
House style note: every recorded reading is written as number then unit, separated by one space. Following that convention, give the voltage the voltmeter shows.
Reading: 1.5 V
